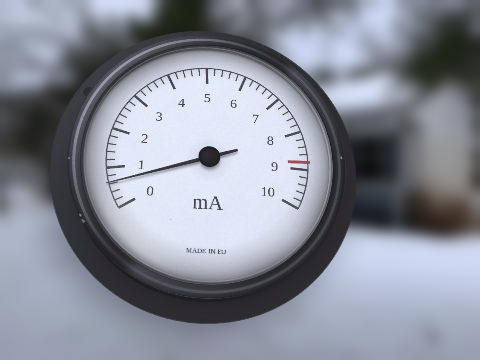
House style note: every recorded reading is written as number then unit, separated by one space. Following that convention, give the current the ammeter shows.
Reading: 0.6 mA
